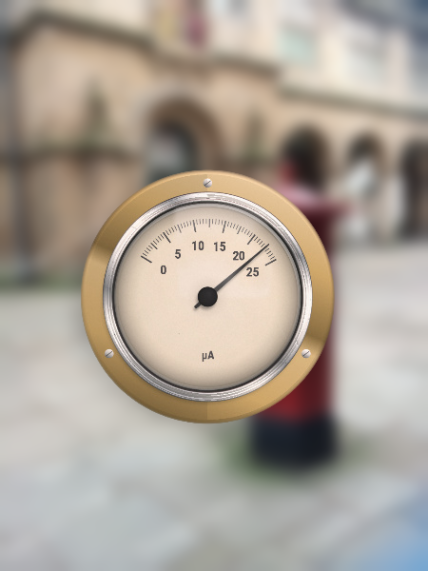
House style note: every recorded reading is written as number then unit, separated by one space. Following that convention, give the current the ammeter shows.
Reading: 22.5 µA
